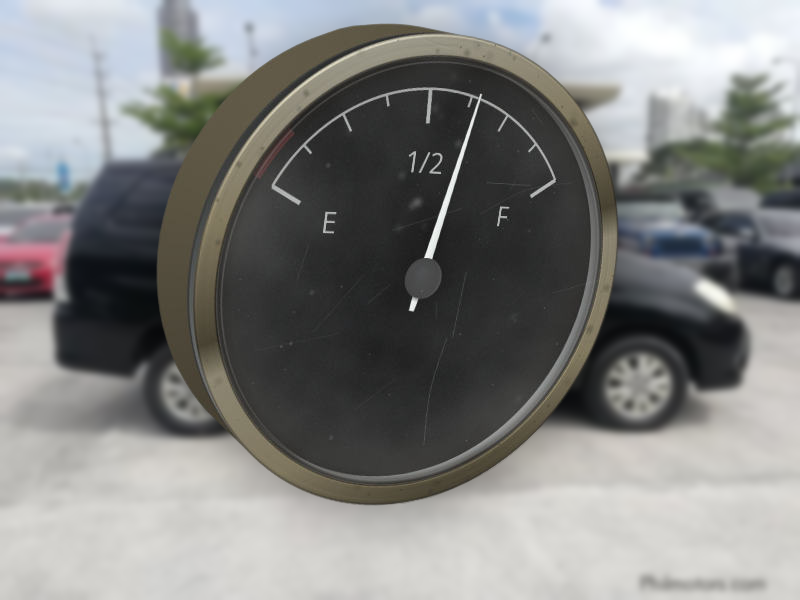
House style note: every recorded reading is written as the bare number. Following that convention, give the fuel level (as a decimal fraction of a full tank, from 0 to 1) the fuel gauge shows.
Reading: 0.625
